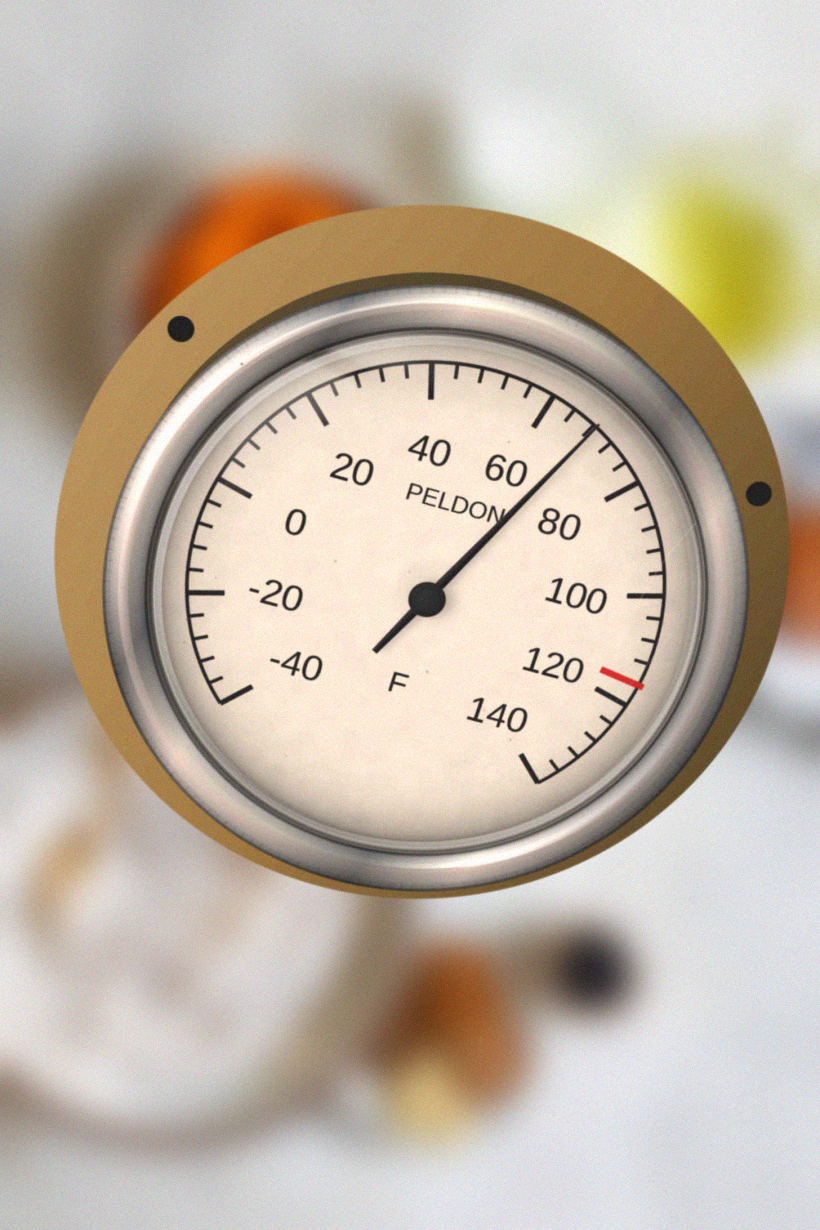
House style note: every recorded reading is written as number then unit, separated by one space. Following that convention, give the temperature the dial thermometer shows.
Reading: 68 °F
